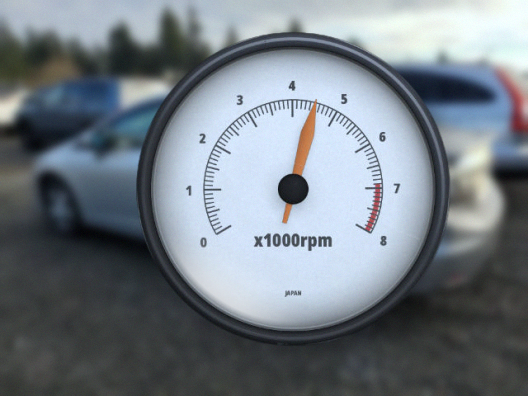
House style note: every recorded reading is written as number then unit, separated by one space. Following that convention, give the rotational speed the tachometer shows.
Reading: 4500 rpm
